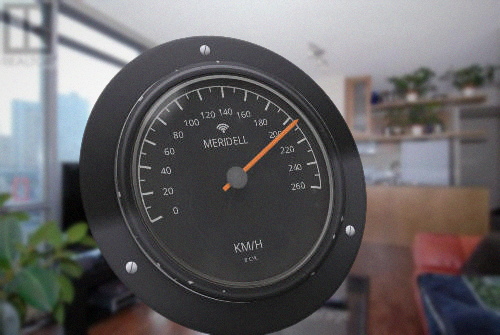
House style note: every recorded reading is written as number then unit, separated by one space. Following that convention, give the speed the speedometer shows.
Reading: 205 km/h
